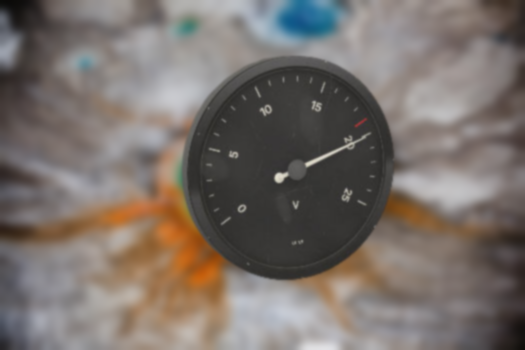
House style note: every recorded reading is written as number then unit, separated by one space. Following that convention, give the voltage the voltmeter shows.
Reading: 20 V
